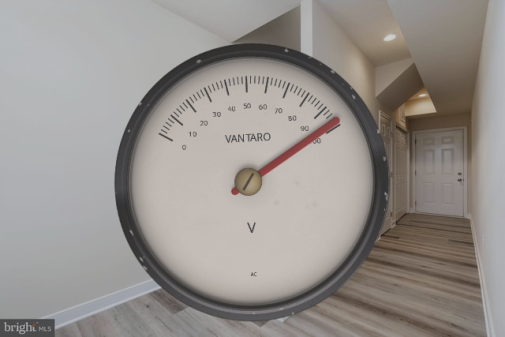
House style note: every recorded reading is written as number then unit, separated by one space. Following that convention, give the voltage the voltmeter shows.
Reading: 98 V
